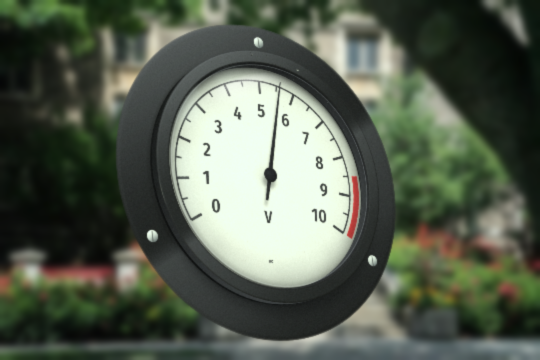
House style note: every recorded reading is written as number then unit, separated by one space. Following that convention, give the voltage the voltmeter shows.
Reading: 5.5 V
